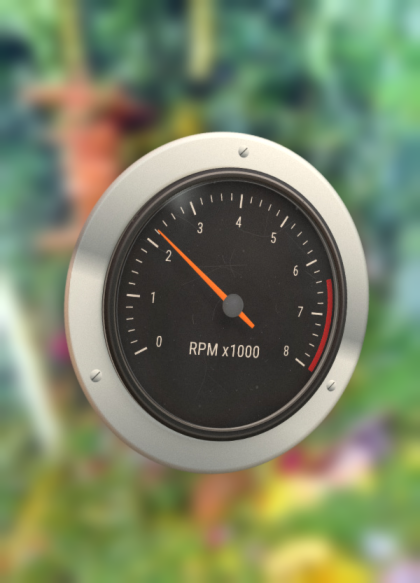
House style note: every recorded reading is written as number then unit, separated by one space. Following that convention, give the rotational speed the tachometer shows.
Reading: 2200 rpm
